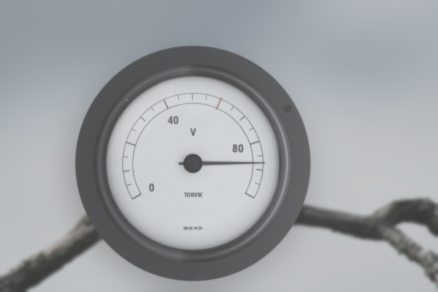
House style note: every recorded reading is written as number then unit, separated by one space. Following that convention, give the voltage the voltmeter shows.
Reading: 87.5 V
